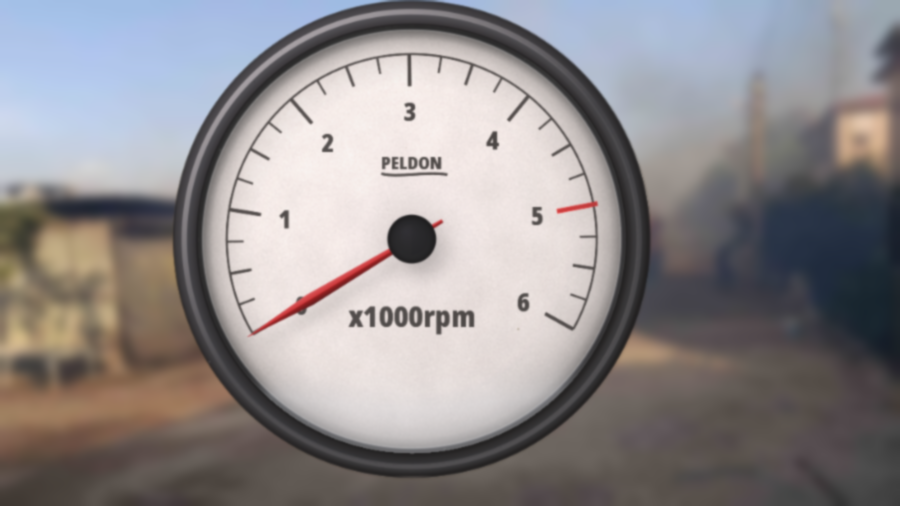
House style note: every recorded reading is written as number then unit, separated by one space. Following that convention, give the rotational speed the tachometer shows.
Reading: 0 rpm
